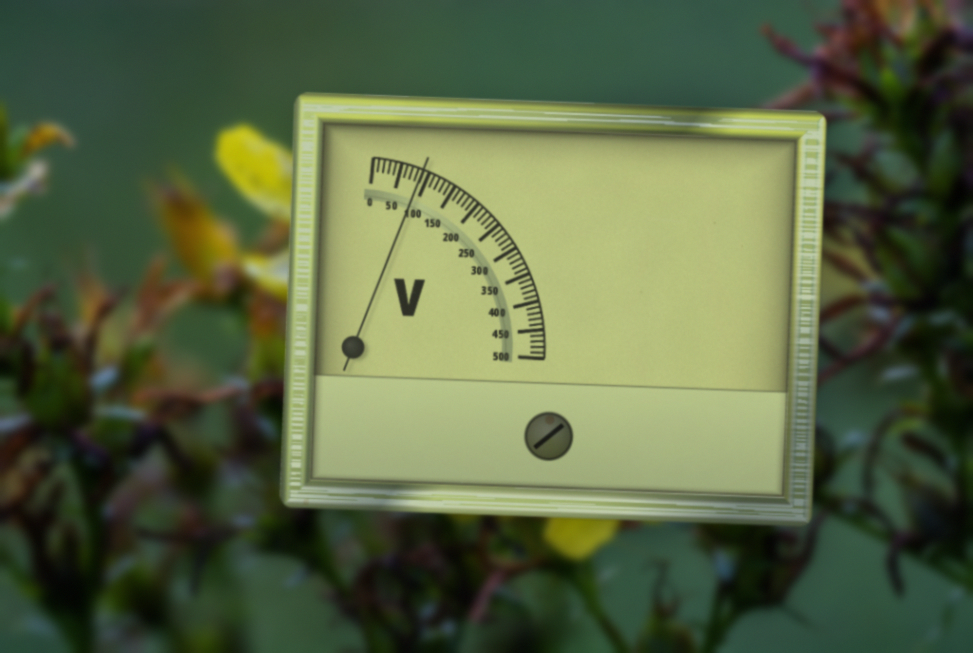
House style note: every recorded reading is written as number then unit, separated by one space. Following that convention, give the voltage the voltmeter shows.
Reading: 90 V
